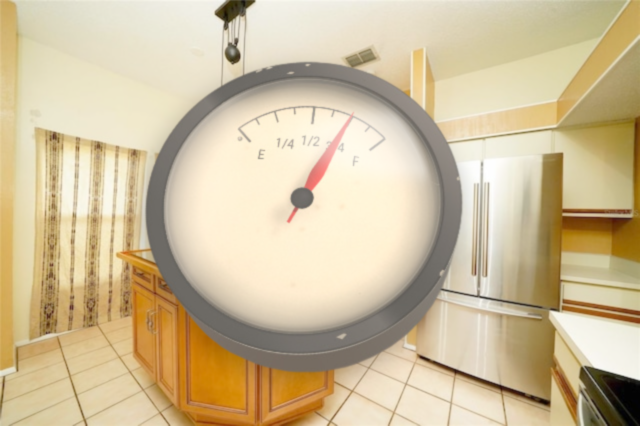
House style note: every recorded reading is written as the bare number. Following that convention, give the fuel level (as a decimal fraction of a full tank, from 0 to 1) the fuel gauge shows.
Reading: 0.75
